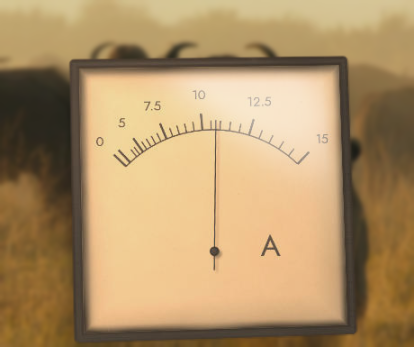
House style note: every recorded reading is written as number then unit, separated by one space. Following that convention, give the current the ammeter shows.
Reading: 10.75 A
